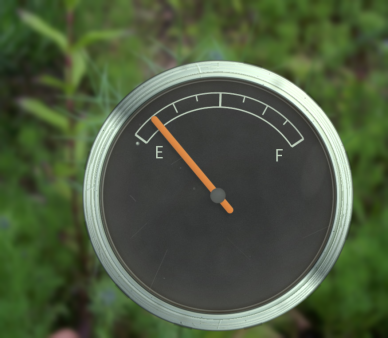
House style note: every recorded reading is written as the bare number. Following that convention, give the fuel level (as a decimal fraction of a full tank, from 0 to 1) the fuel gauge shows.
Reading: 0.125
